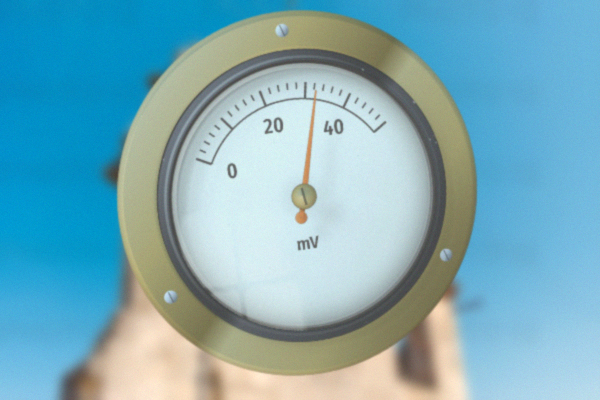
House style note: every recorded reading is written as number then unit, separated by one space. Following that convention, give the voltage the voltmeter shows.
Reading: 32 mV
